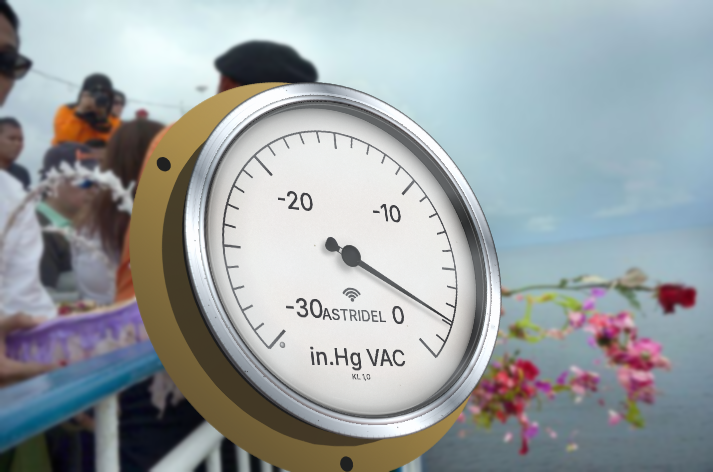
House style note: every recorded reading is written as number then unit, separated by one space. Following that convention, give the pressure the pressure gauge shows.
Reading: -2 inHg
